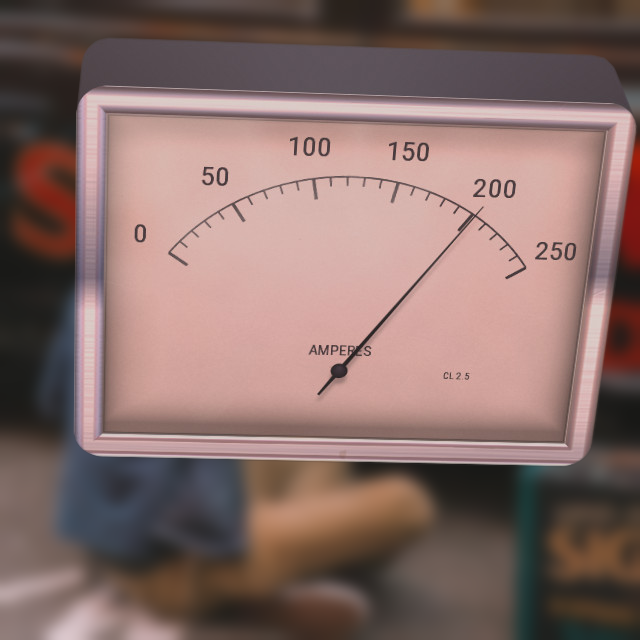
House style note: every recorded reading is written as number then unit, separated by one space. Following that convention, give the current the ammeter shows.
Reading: 200 A
